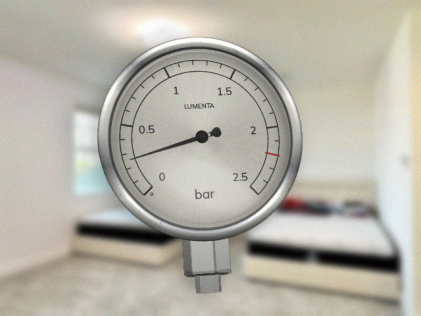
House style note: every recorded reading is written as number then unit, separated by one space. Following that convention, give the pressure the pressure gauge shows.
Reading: 0.25 bar
